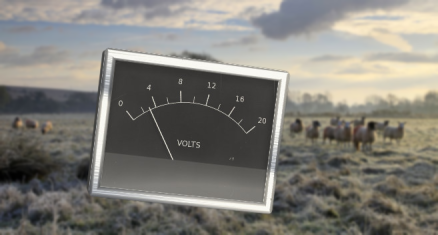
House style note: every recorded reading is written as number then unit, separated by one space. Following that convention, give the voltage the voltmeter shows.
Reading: 3 V
